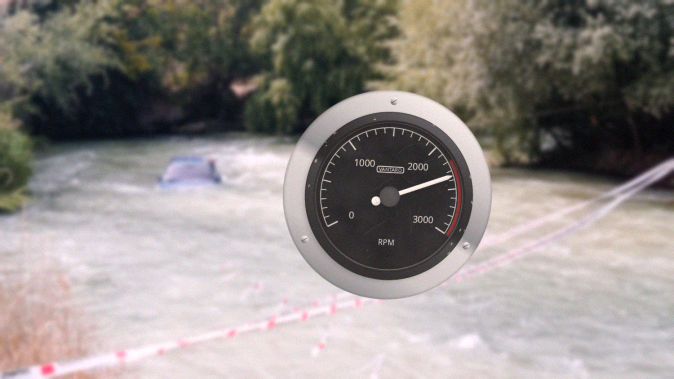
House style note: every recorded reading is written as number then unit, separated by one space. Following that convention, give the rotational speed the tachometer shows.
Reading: 2350 rpm
